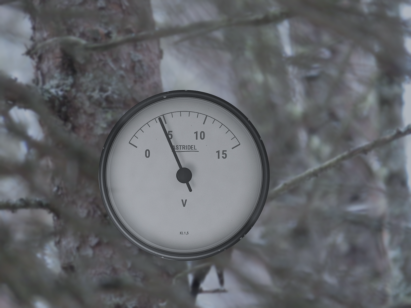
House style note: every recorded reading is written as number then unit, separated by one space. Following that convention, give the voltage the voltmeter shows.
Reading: 4.5 V
